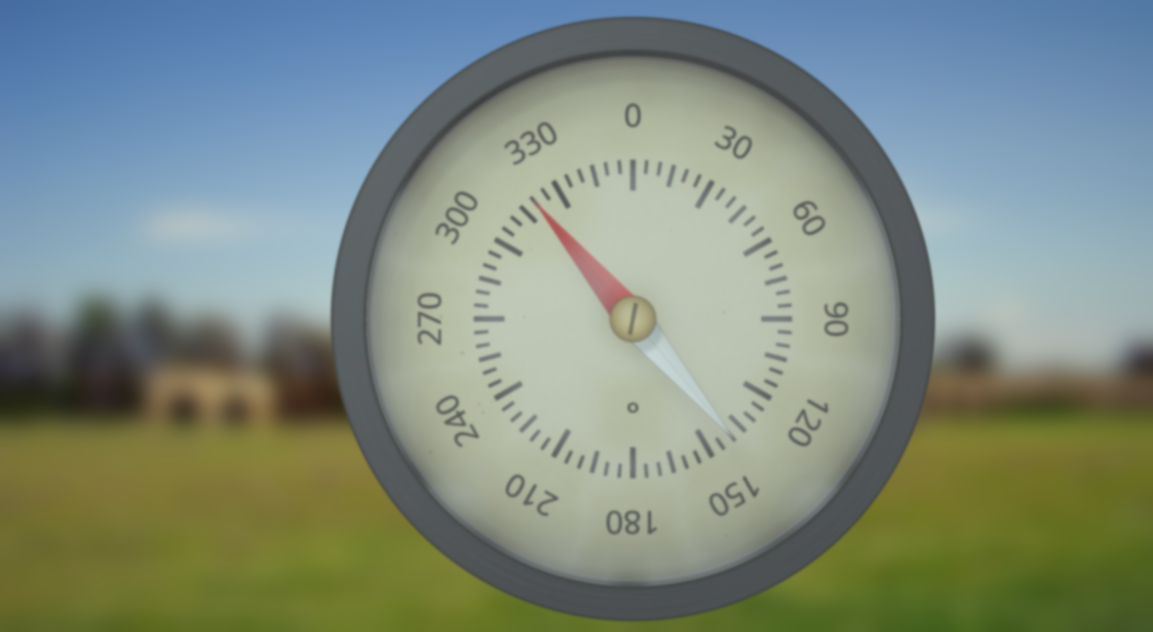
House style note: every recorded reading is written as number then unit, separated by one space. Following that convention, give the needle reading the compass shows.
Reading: 320 °
